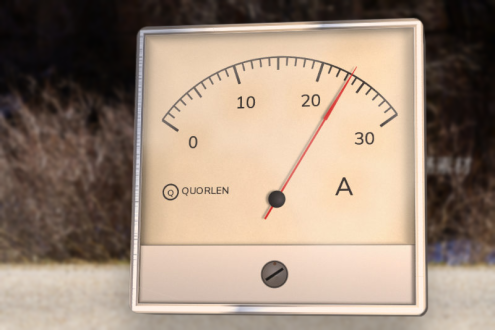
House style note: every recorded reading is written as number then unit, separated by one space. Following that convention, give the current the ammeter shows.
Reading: 23.5 A
